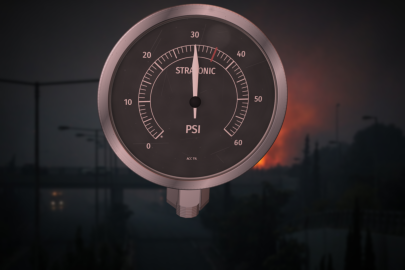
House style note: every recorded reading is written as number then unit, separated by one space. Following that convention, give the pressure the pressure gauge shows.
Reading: 30 psi
